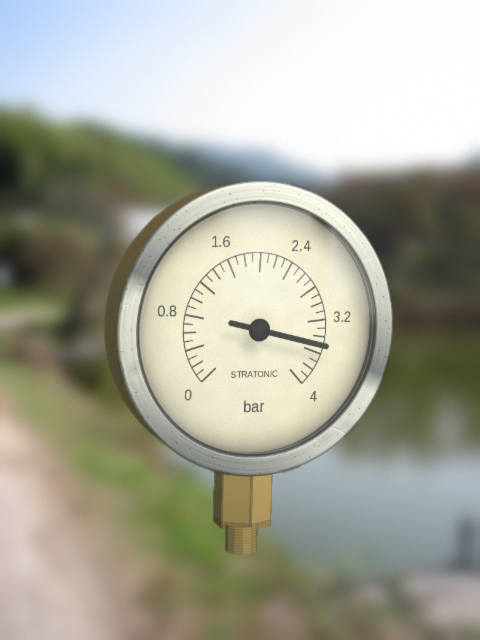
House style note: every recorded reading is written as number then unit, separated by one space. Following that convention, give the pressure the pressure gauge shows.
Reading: 3.5 bar
